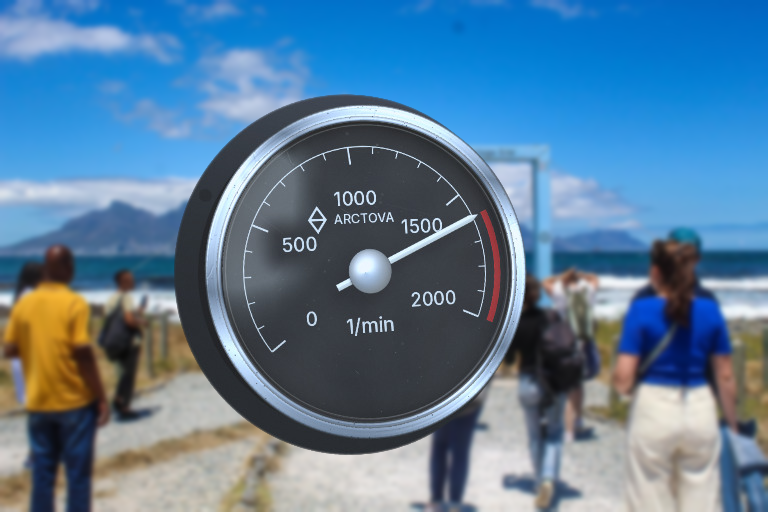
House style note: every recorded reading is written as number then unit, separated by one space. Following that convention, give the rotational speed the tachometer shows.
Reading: 1600 rpm
